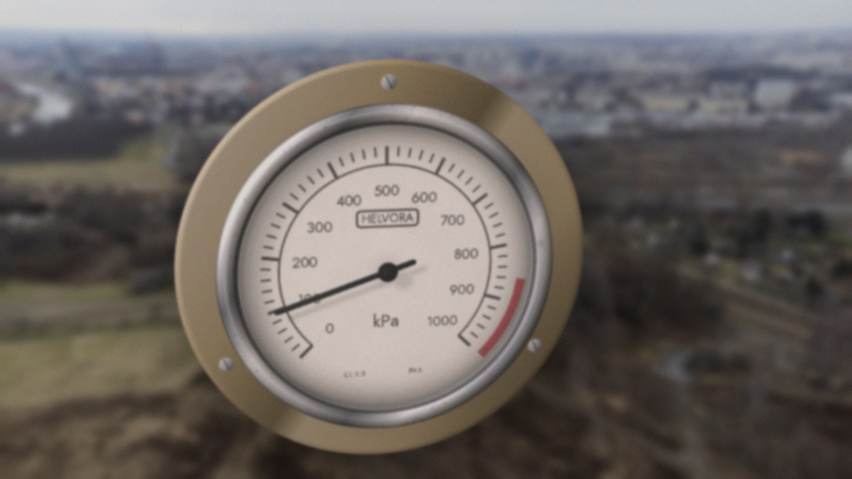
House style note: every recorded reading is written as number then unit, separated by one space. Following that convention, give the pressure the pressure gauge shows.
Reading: 100 kPa
